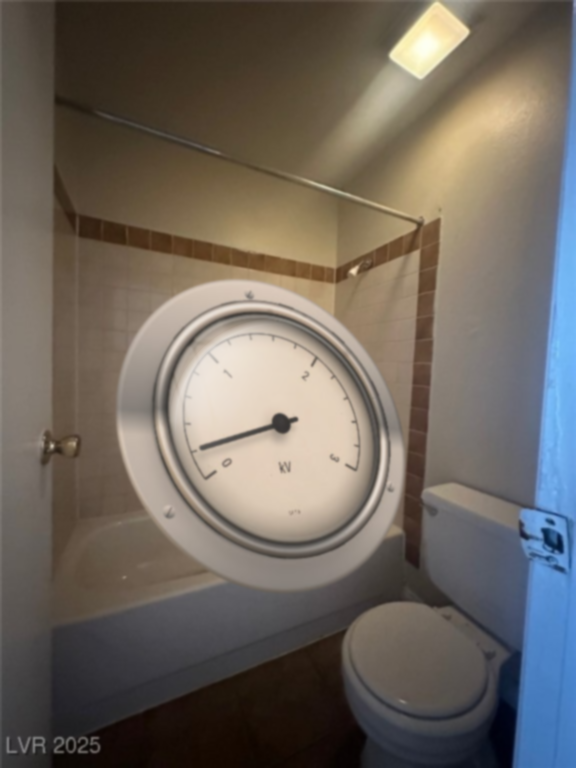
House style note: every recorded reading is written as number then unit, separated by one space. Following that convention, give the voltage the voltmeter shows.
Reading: 0.2 kV
